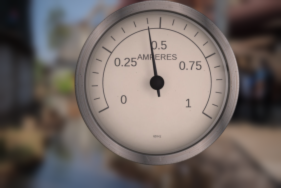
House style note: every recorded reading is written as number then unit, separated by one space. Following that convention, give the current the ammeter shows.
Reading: 0.45 A
